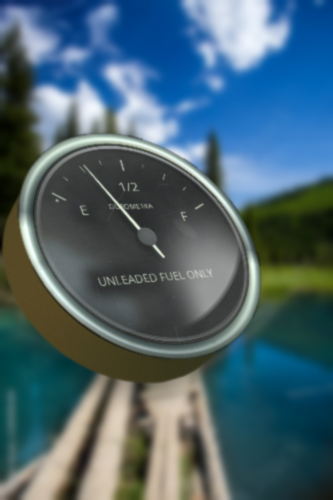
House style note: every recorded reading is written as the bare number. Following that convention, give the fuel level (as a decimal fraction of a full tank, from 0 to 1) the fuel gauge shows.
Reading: 0.25
